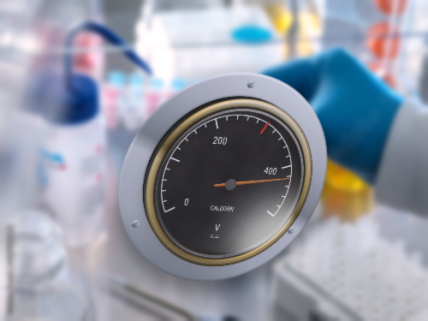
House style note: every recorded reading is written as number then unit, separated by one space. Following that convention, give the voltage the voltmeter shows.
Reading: 420 V
